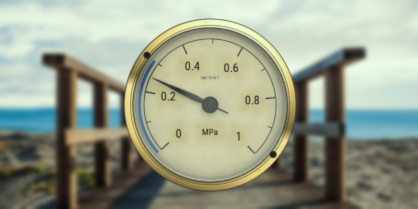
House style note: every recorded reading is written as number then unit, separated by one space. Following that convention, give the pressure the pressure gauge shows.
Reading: 0.25 MPa
